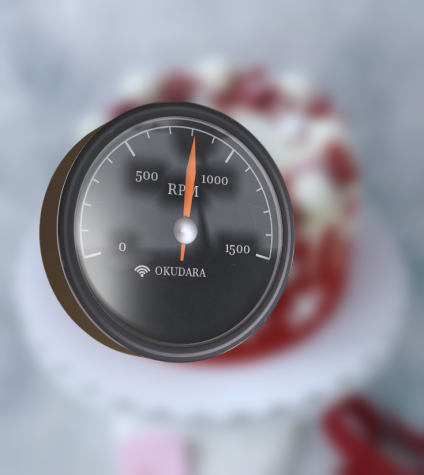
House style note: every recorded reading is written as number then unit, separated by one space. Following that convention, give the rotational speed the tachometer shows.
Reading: 800 rpm
